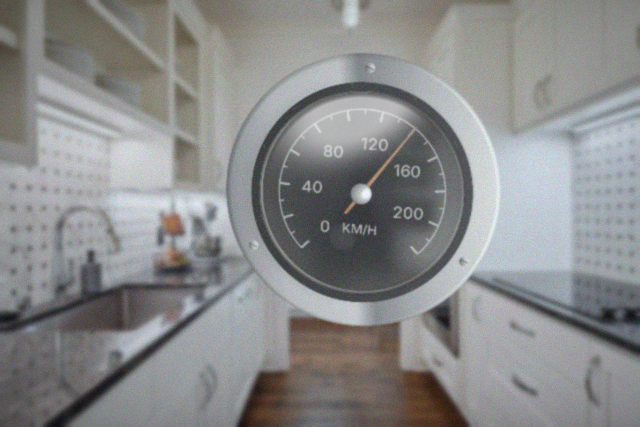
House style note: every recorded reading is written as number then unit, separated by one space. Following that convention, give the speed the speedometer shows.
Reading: 140 km/h
